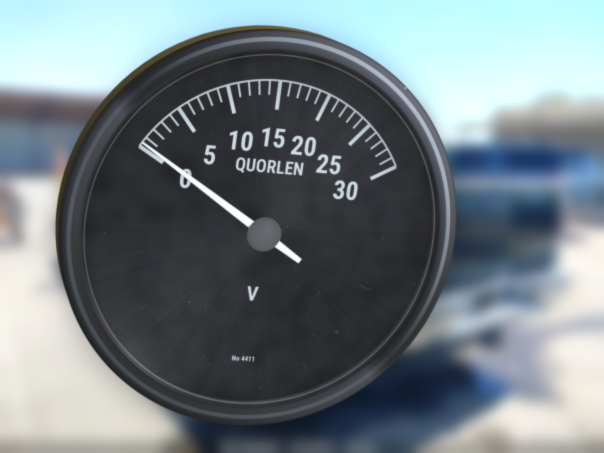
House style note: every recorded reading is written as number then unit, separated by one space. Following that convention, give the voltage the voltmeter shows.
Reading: 0.5 V
